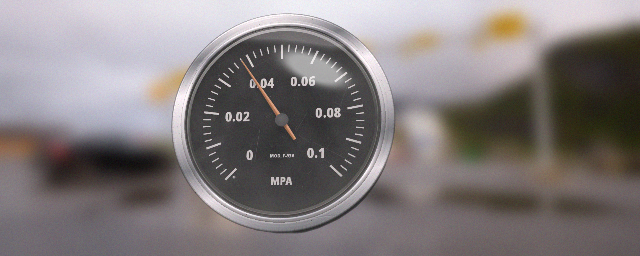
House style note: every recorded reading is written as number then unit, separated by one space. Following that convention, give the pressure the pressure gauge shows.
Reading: 0.038 MPa
